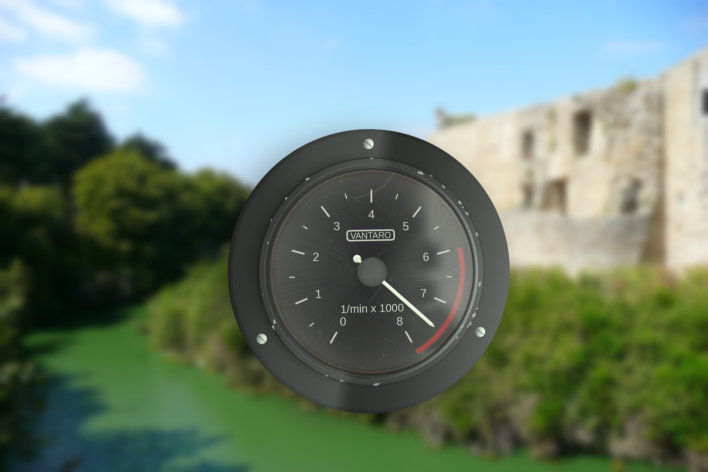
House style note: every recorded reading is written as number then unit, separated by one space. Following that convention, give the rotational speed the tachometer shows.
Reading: 7500 rpm
